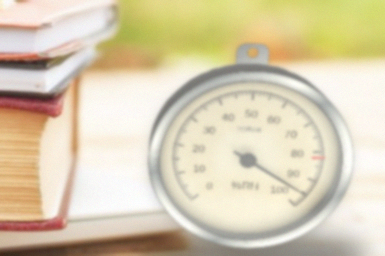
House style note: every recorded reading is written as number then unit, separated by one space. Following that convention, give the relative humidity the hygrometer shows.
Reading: 95 %
